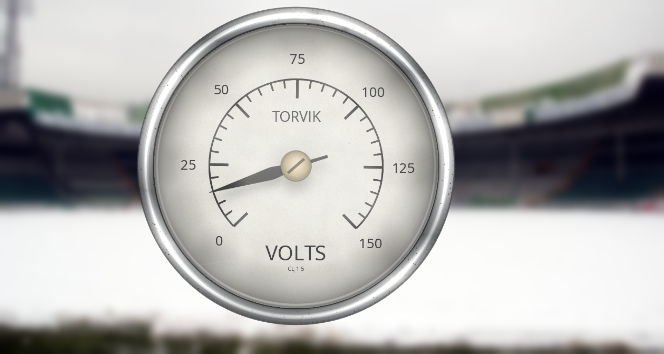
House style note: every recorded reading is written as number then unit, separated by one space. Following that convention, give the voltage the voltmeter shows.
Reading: 15 V
